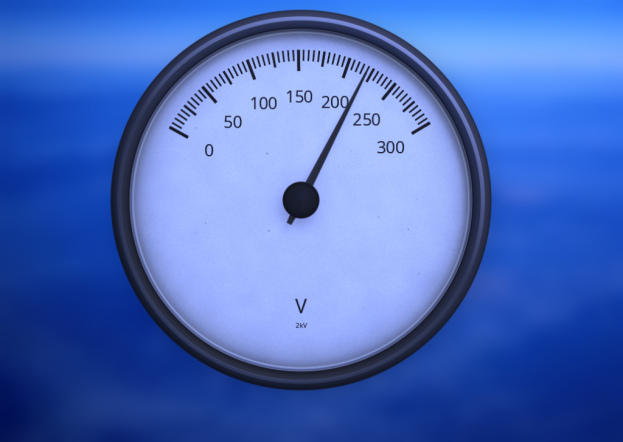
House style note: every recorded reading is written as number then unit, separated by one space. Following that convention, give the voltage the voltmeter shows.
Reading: 220 V
